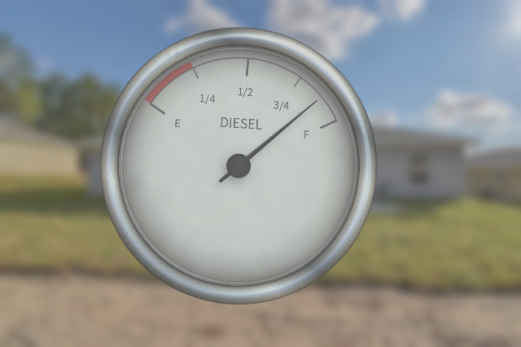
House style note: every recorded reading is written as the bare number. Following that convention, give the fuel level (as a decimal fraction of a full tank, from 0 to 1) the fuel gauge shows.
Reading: 0.875
